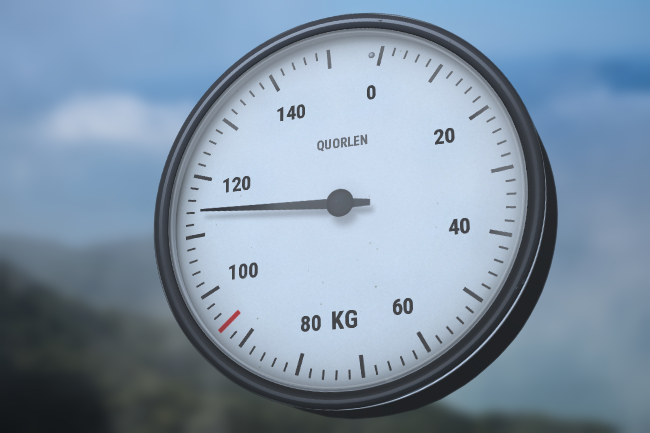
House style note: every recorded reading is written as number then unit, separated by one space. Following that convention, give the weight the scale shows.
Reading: 114 kg
